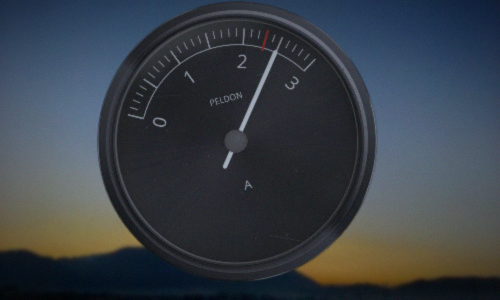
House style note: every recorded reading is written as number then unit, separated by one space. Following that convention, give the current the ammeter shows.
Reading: 2.5 A
